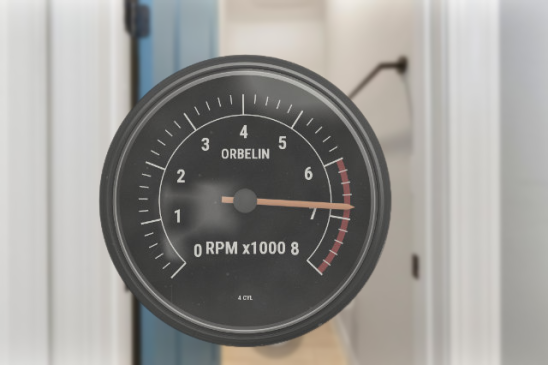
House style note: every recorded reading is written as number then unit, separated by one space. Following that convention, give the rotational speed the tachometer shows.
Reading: 6800 rpm
